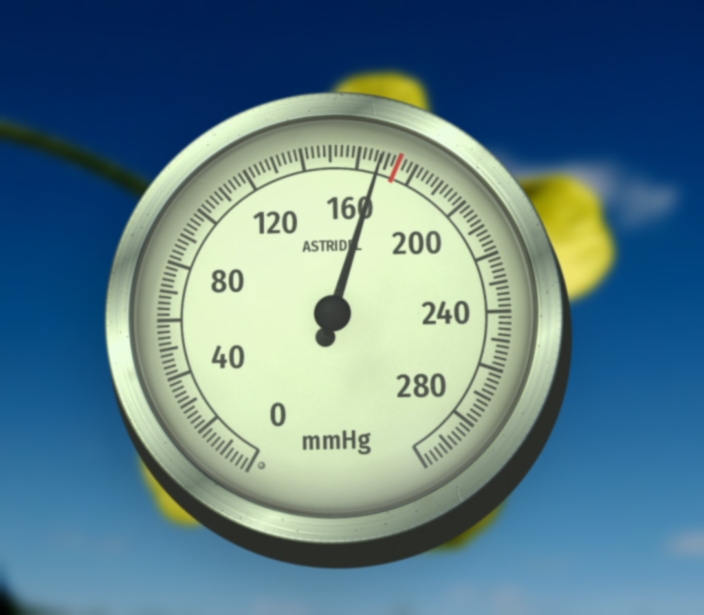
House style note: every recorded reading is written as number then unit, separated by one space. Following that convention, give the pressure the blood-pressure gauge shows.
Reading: 168 mmHg
